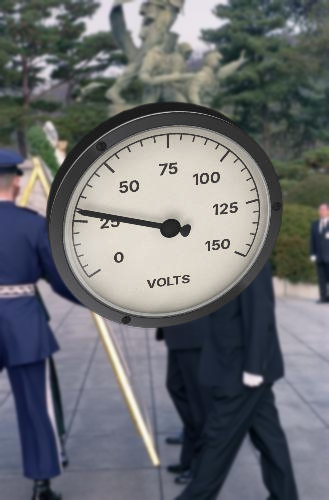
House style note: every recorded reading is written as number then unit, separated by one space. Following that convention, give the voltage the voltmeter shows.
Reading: 30 V
